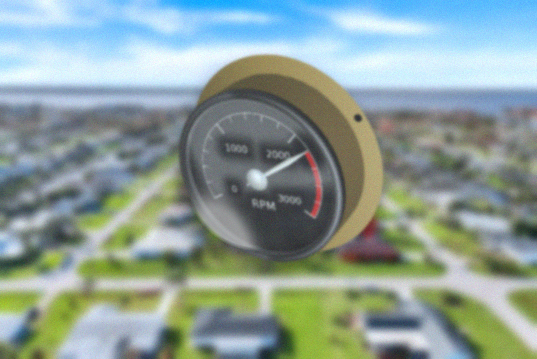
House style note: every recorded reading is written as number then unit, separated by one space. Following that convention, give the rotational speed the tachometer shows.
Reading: 2200 rpm
